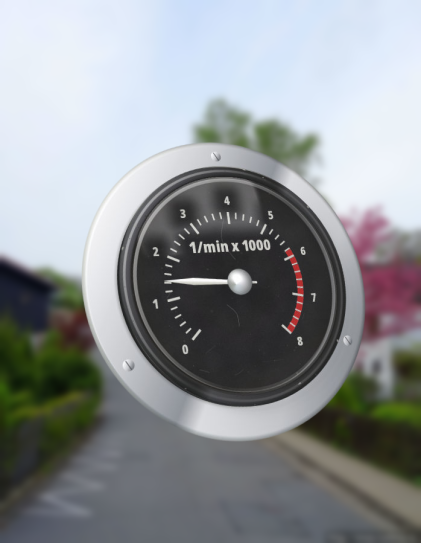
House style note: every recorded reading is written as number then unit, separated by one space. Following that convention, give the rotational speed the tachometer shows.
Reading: 1400 rpm
